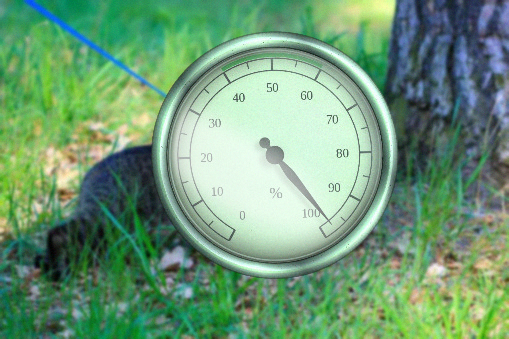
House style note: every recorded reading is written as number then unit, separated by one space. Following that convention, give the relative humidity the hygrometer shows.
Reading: 97.5 %
